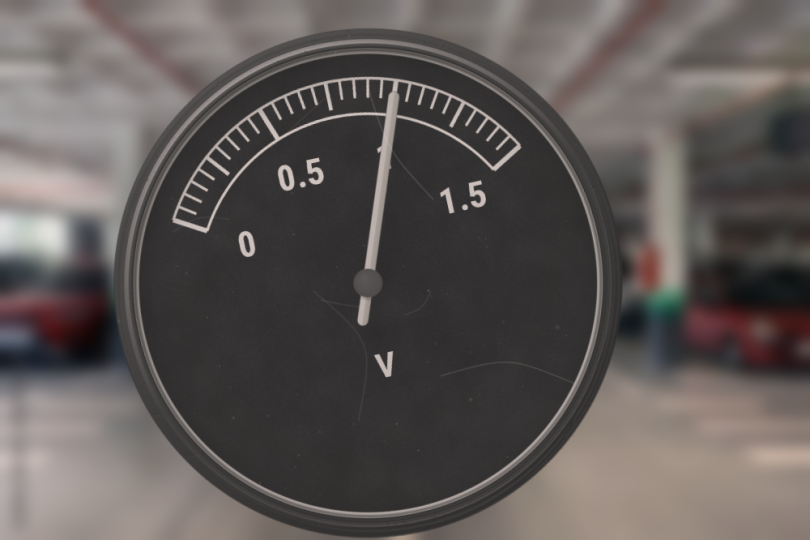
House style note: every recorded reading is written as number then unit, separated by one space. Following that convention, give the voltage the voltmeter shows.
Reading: 1 V
